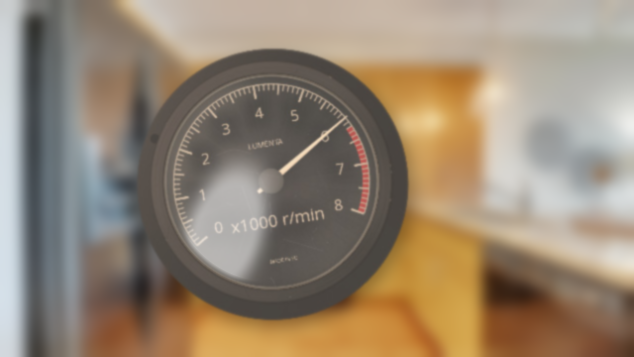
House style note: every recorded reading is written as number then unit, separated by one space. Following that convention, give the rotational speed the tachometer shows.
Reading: 6000 rpm
